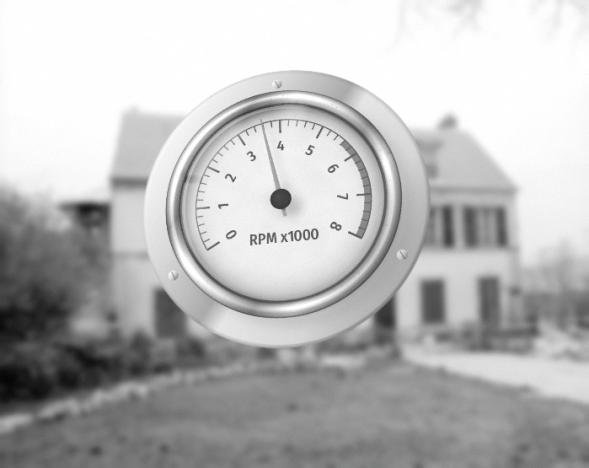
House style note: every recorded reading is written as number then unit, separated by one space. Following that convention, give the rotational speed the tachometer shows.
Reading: 3600 rpm
